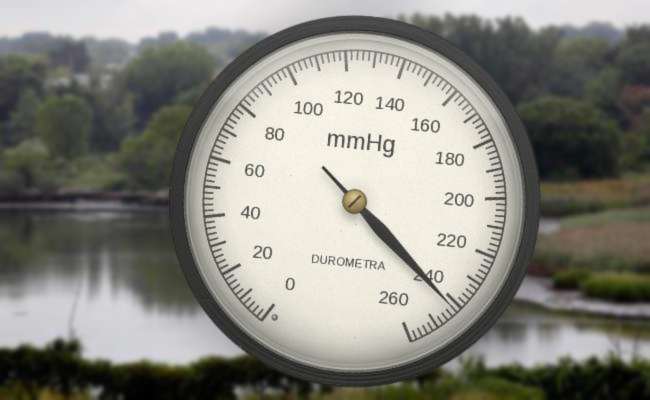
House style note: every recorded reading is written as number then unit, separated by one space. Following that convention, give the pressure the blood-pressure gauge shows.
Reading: 242 mmHg
